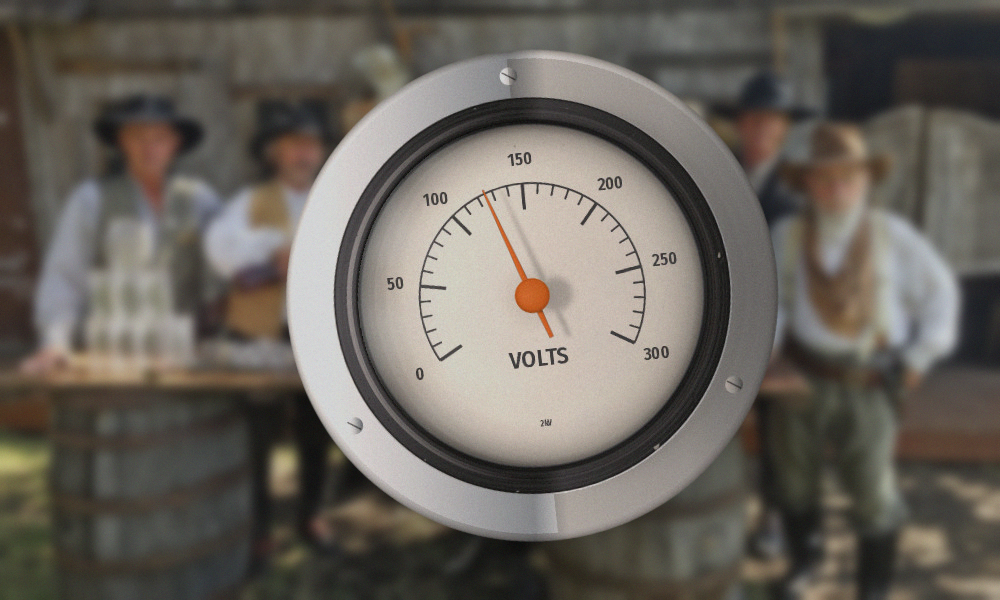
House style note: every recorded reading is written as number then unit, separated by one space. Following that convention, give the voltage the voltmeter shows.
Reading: 125 V
